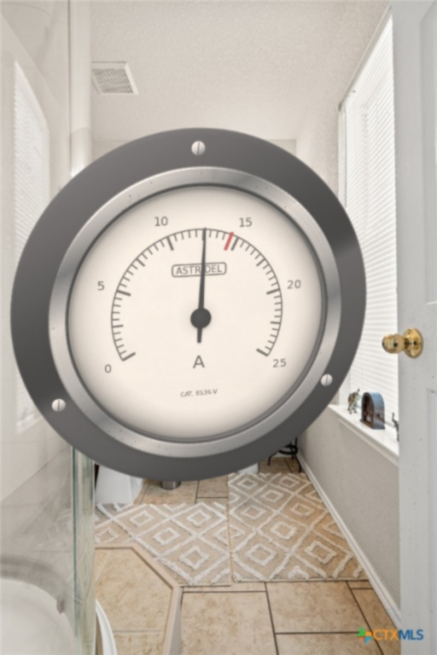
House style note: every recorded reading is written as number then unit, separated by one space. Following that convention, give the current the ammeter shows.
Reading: 12.5 A
